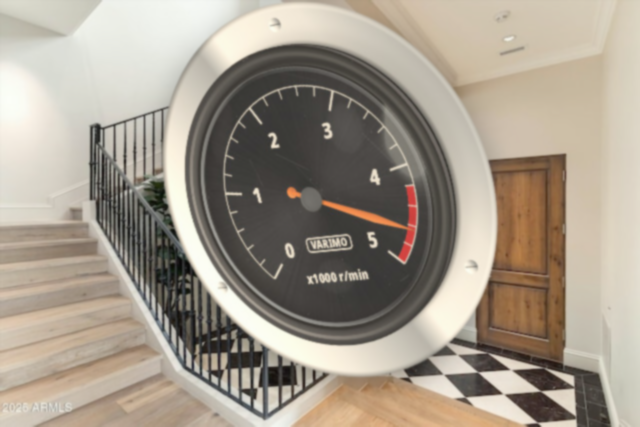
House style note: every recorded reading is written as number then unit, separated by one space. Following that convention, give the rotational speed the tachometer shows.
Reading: 4600 rpm
